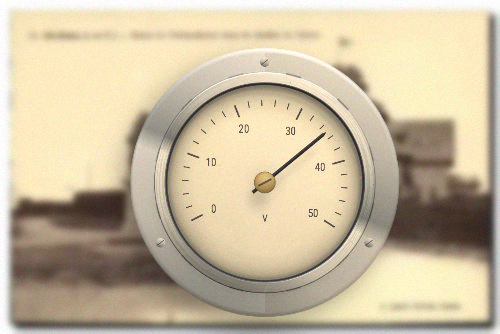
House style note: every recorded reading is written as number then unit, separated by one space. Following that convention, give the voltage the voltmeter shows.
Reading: 35 V
